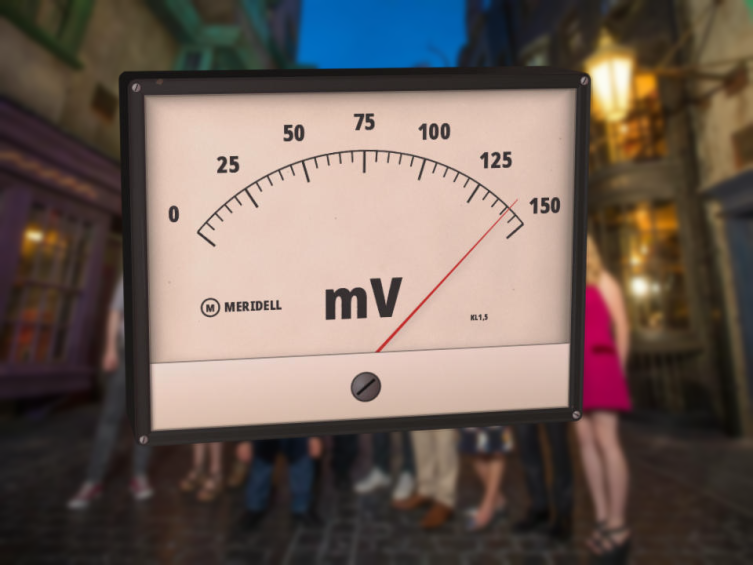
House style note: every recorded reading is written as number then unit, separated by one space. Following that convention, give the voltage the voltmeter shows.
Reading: 140 mV
